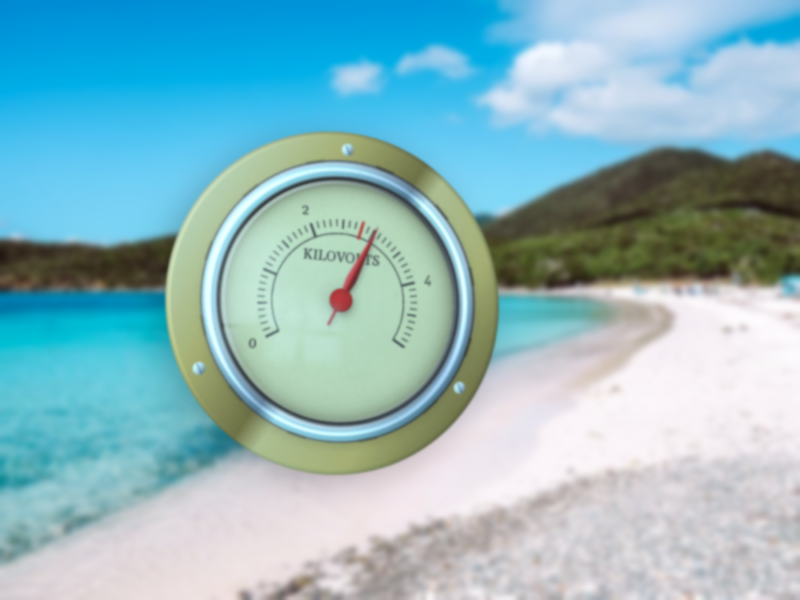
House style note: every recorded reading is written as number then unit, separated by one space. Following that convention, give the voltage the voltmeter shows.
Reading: 3 kV
